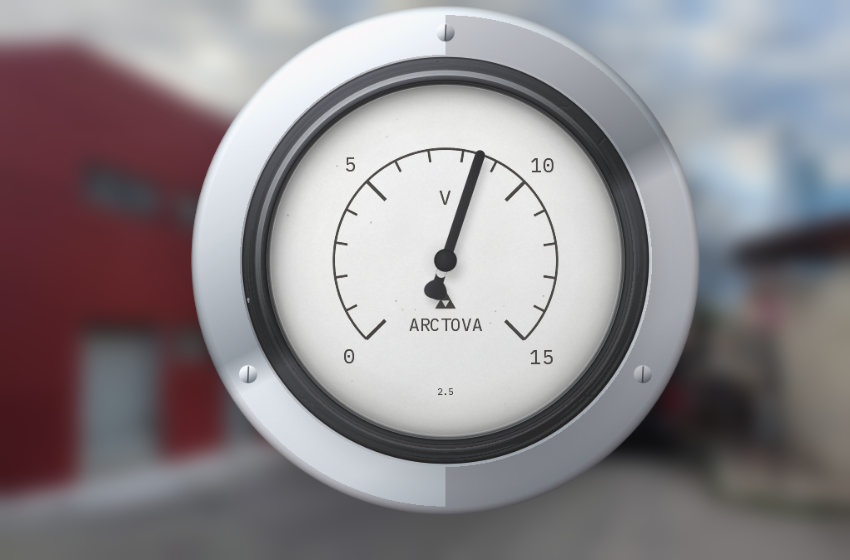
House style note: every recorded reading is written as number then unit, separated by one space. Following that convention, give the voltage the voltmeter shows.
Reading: 8.5 V
